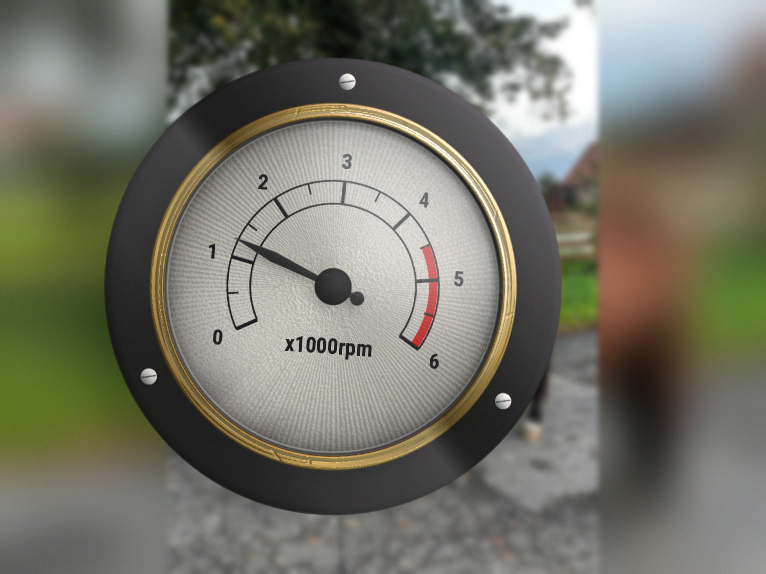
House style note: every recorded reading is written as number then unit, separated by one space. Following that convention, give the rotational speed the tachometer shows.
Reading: 1250 rpm
